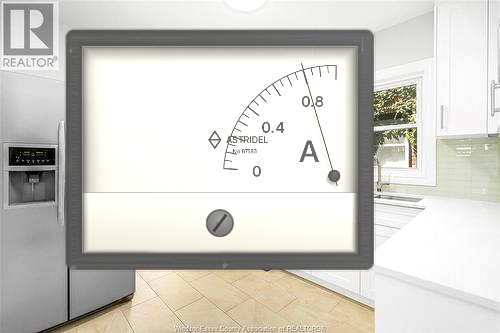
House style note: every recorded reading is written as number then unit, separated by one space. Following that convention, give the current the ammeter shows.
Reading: 0.8 A
